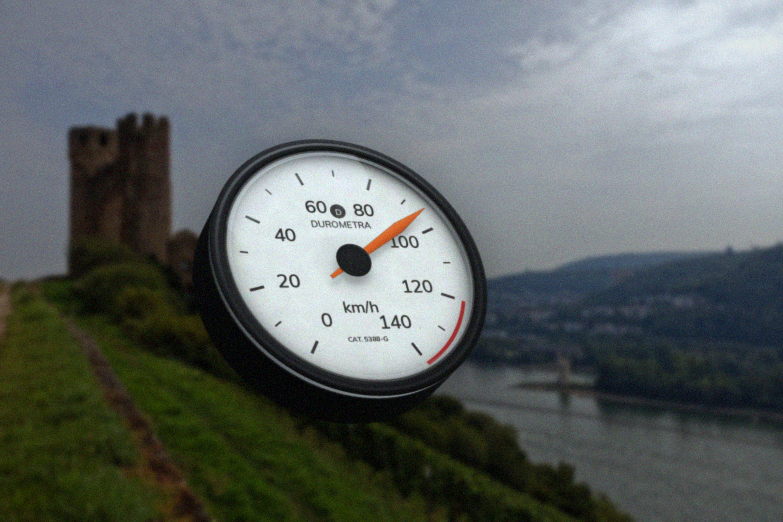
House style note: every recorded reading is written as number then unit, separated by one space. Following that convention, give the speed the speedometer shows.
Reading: 95 km/h
